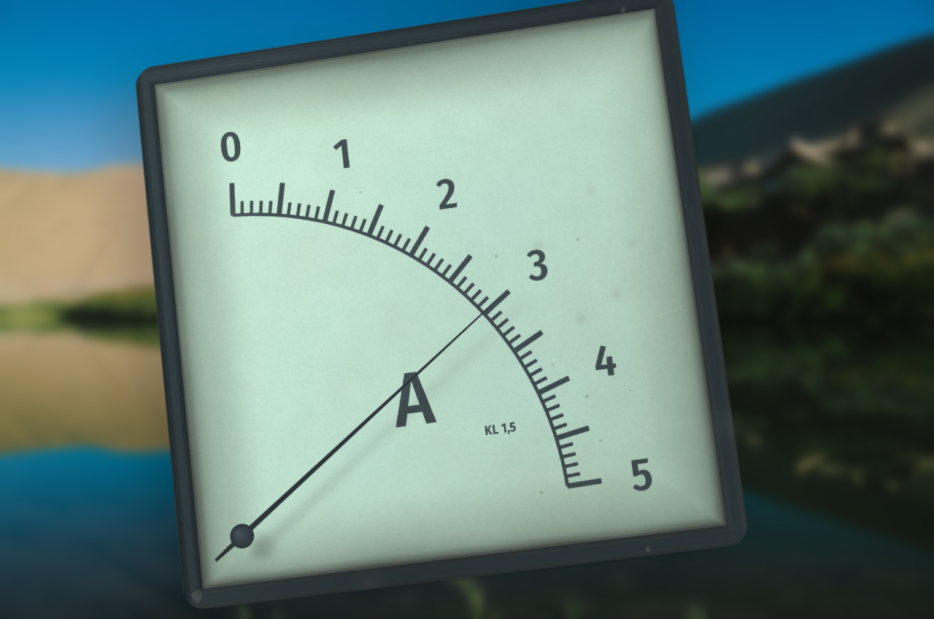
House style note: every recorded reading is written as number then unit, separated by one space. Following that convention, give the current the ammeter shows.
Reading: 3 A
